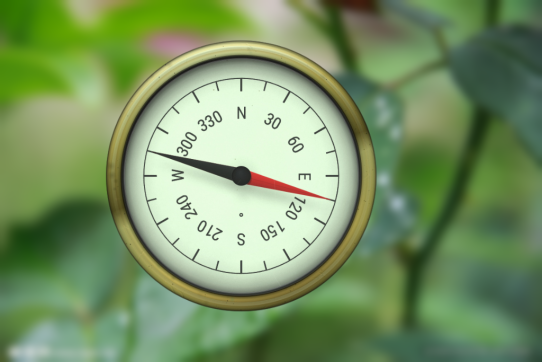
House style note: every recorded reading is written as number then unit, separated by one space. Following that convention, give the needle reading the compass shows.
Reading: 105 °
